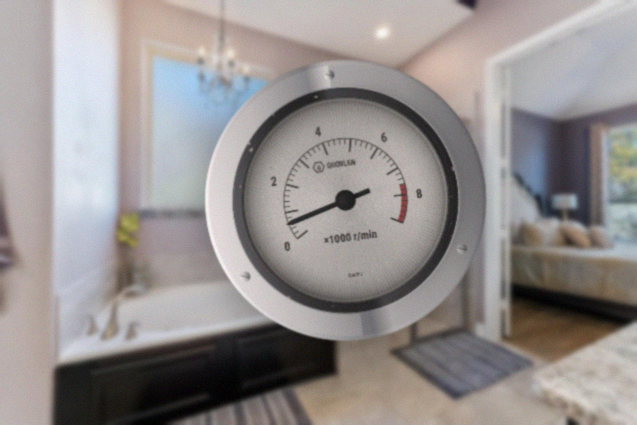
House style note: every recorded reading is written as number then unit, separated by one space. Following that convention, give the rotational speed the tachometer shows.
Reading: 600 rpm
